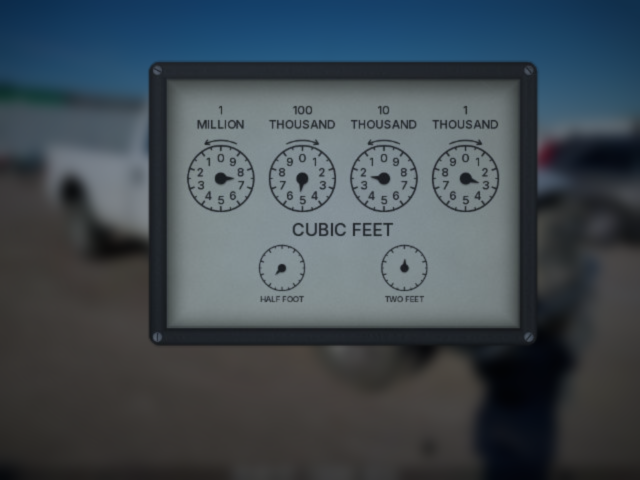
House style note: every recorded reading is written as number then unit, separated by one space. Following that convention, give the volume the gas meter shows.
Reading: 752300 ft³
